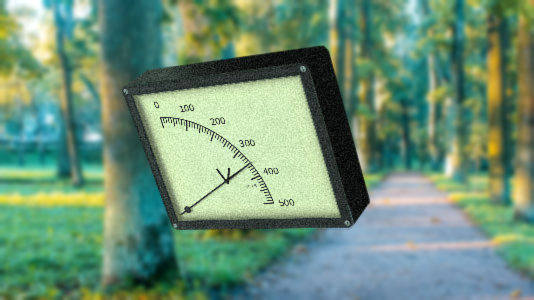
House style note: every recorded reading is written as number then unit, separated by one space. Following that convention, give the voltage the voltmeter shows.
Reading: 350 V
